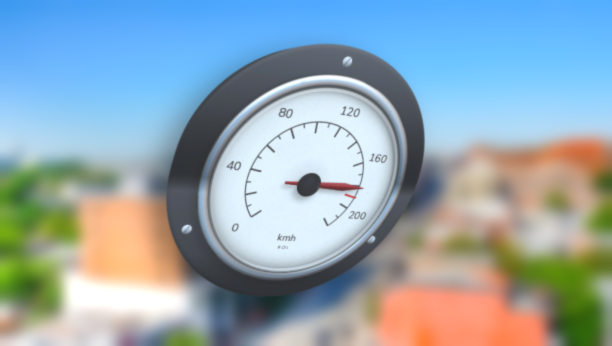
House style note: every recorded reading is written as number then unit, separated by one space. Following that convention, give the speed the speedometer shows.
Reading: 180 km/h
